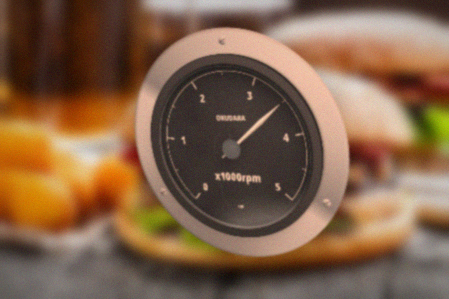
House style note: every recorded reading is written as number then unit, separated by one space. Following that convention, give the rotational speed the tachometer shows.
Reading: 3500 rpm
